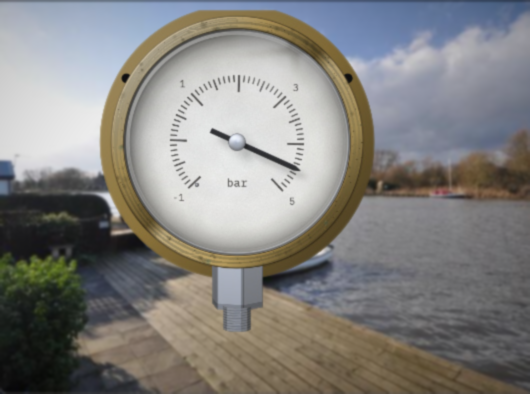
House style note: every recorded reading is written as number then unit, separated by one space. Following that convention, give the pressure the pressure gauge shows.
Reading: 4.5 bar
